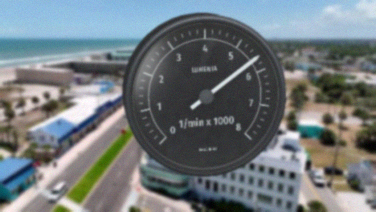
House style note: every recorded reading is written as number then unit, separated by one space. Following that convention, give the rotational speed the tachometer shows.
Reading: 5600 rpm
